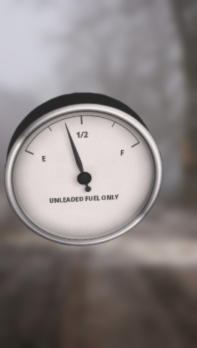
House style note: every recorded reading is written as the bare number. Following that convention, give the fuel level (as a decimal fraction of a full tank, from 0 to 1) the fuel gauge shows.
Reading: 0.375
